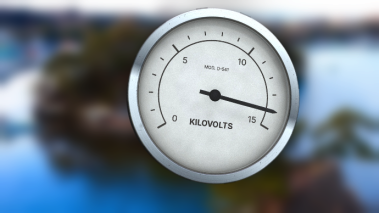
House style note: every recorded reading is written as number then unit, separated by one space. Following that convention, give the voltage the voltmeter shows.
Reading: 14 kV
